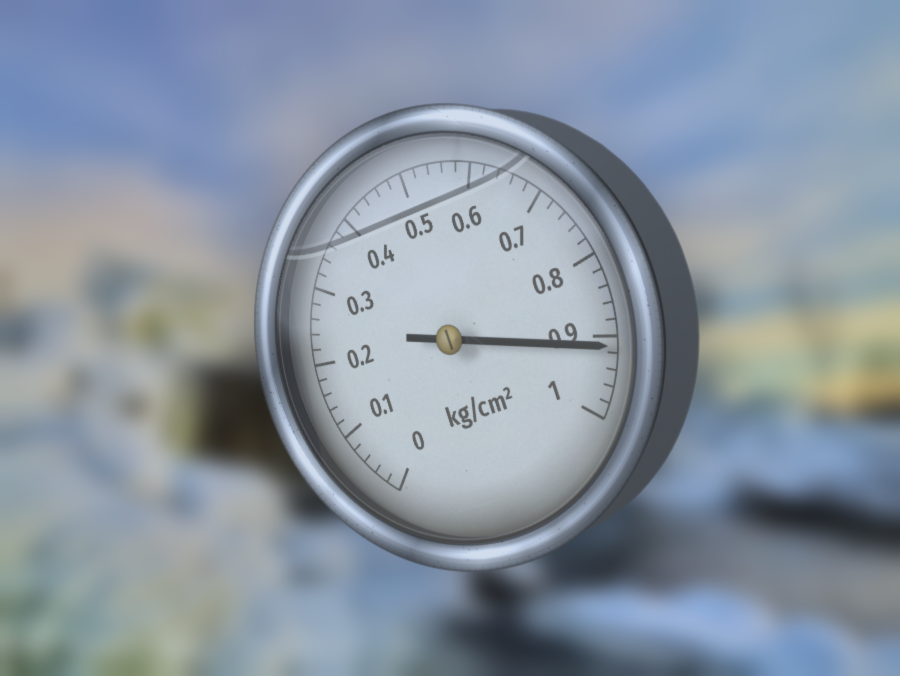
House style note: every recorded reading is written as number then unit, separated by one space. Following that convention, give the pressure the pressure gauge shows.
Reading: 0.91 kg/cm²
